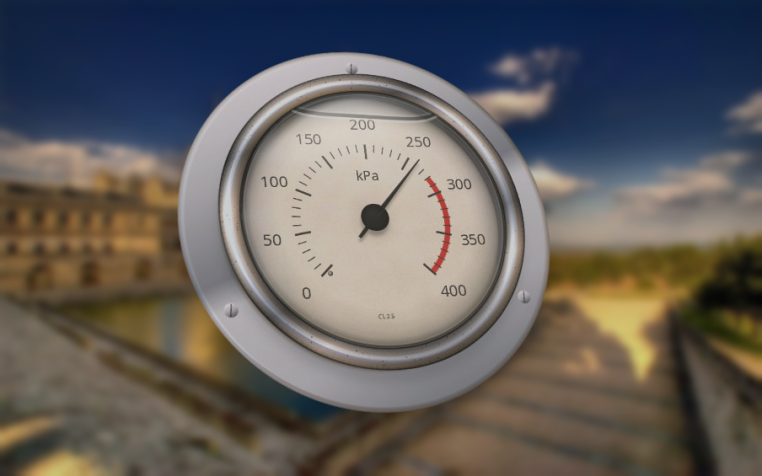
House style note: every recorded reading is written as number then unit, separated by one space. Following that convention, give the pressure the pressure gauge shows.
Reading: 260 kPa
